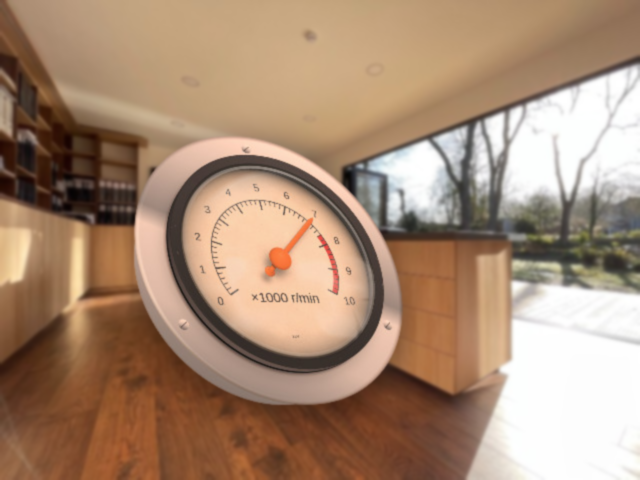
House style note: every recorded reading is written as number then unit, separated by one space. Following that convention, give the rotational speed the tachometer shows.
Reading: 7000 rpm
